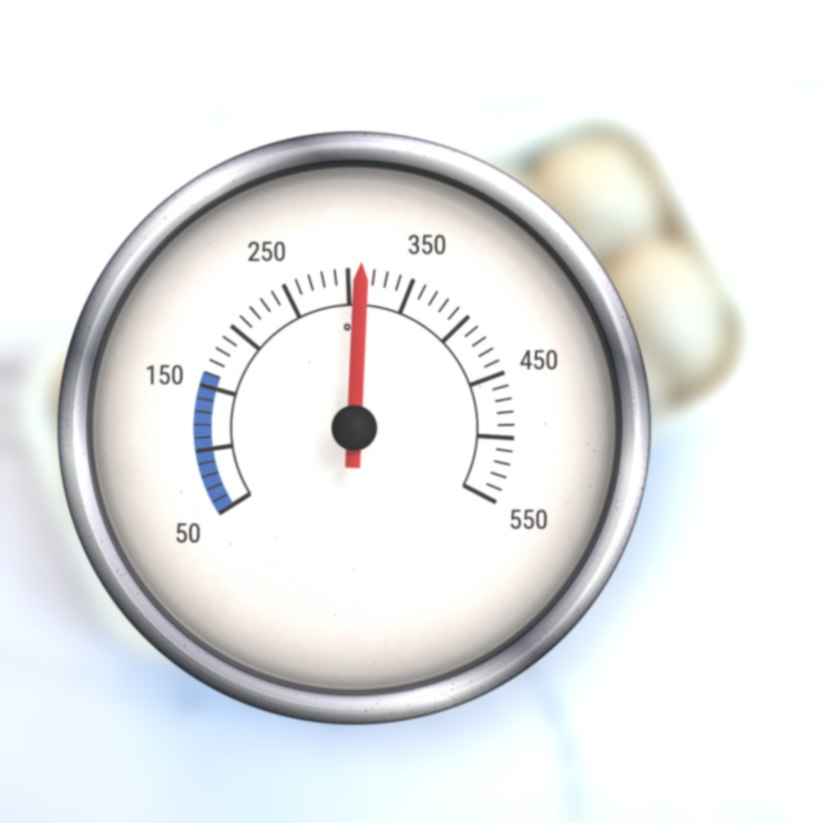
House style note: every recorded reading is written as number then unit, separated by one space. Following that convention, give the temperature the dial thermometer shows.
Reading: 310 °F
